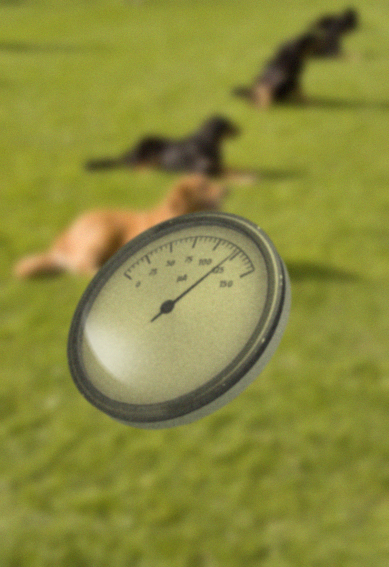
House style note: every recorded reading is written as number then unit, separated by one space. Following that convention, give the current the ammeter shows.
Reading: 125 µA
